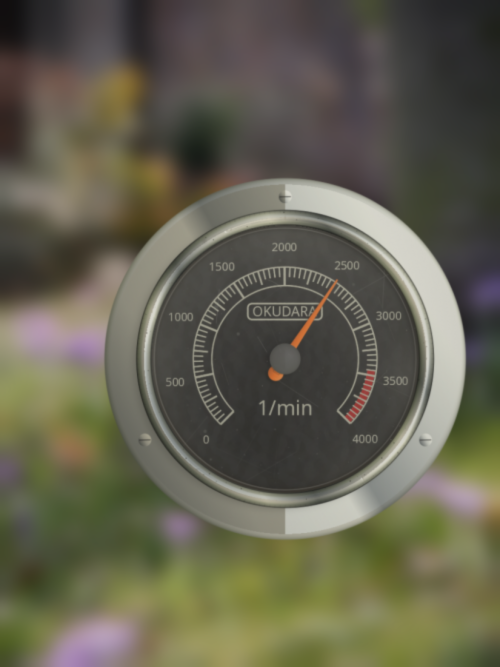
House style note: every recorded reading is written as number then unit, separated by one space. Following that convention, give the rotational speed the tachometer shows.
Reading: 2500 rpm
